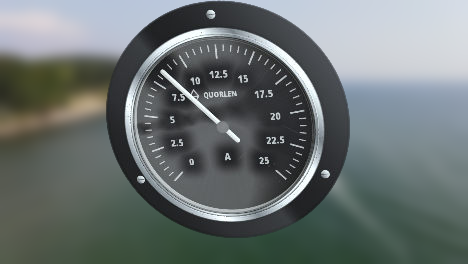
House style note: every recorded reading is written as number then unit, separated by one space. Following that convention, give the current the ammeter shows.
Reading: 8.5 A
